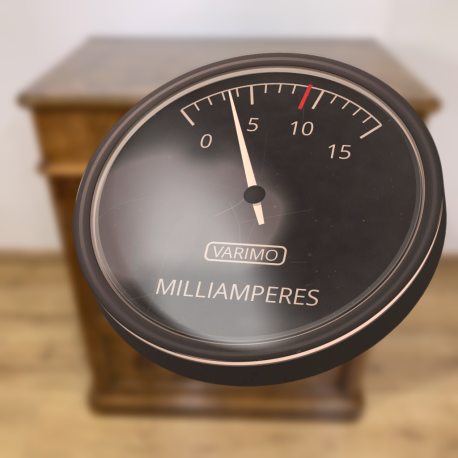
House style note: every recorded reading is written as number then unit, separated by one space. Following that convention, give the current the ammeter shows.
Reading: 3.5 mA
